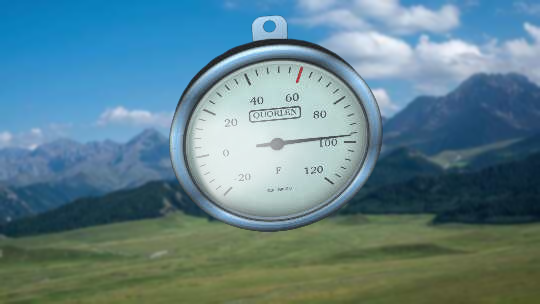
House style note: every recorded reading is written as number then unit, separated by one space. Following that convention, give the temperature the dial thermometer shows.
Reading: 96 °F
